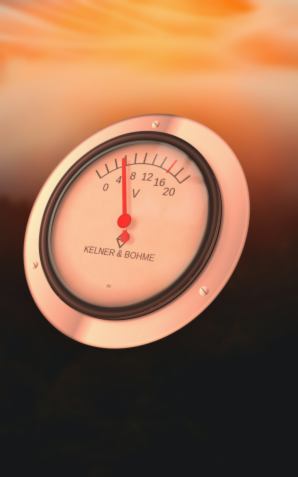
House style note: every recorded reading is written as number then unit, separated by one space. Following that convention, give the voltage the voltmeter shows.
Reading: 6 V
